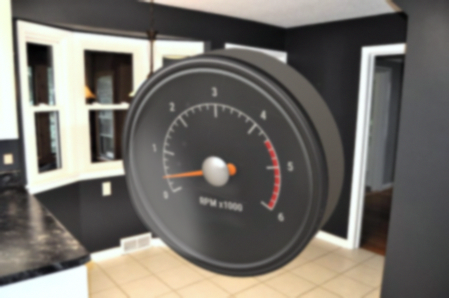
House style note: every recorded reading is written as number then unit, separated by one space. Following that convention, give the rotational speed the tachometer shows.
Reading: 400 rpm
